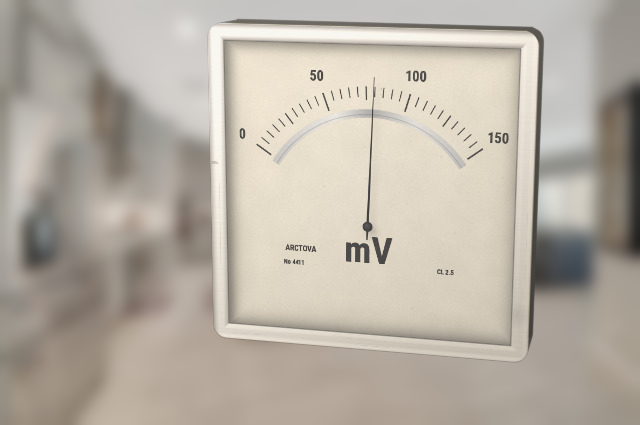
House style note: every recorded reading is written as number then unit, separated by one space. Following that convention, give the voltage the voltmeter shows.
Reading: 80 mV
